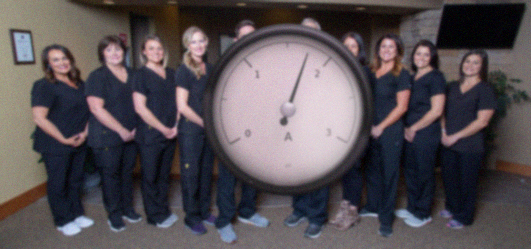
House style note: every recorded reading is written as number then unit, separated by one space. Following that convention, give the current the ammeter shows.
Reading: 1.75 A
